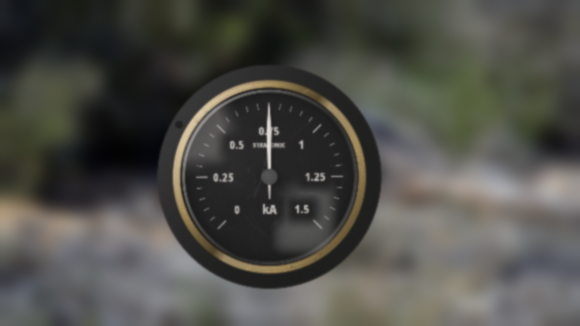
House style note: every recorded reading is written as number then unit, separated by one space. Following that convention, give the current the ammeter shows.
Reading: 0.75 kA
